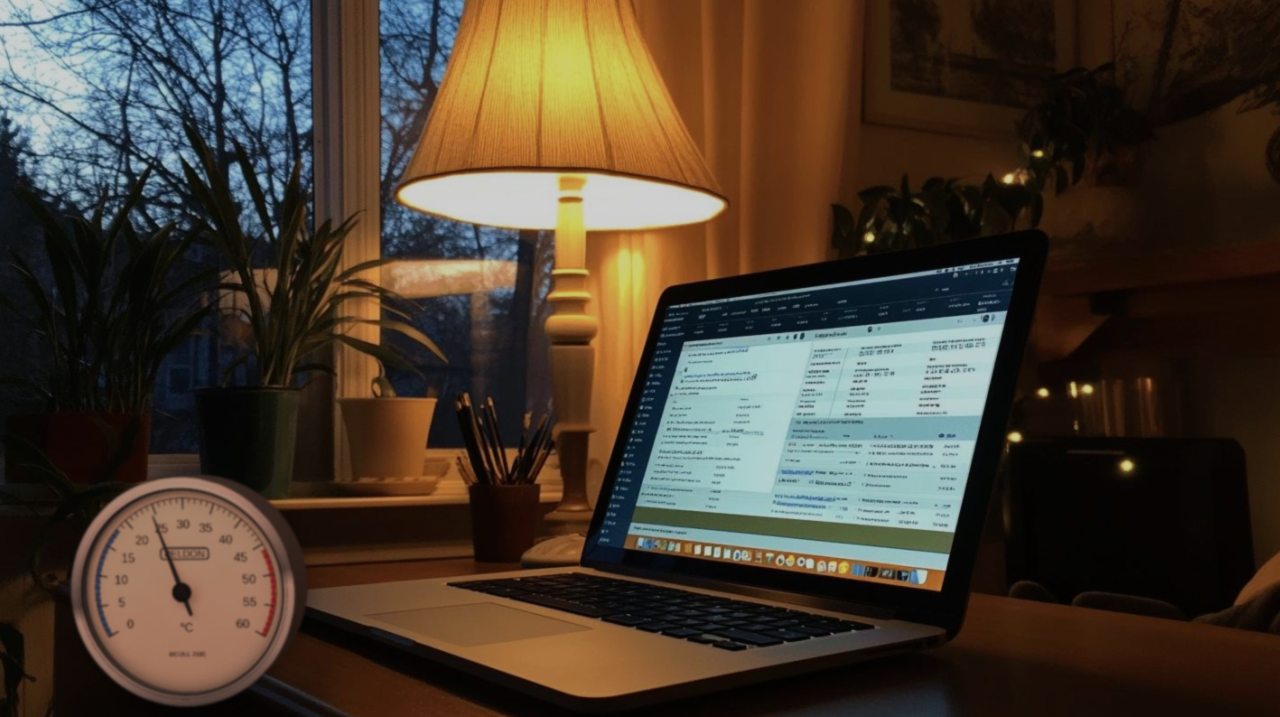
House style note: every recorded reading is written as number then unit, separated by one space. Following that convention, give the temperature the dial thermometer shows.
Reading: 25 °C
